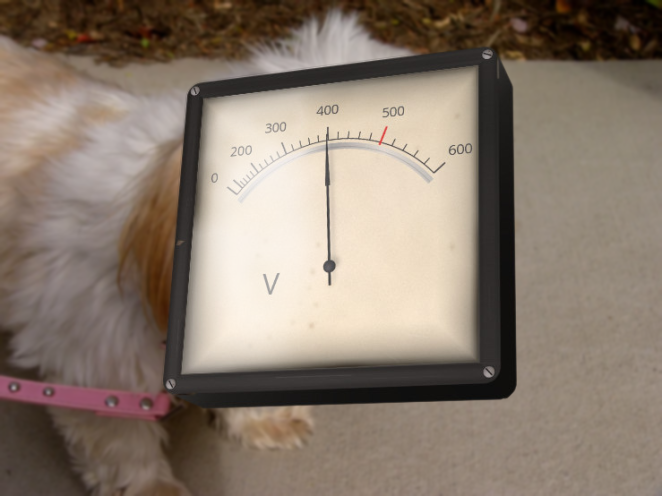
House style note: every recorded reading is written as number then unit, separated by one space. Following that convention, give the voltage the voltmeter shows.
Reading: 400 V
